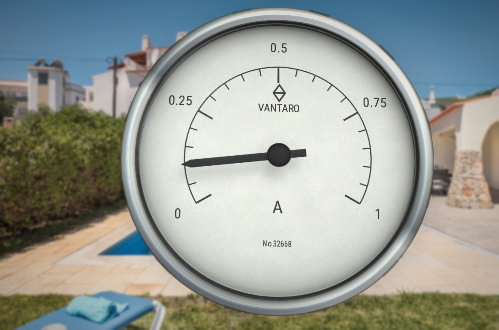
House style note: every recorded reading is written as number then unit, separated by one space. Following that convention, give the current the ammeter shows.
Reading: 0.1 A
